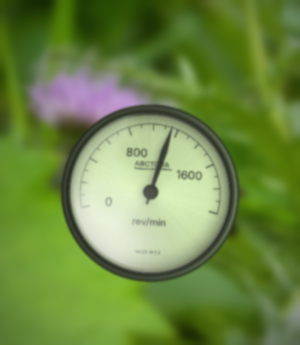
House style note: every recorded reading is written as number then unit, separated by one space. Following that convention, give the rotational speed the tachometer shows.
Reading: 1150 rpm
